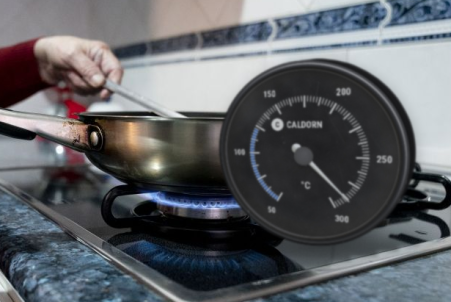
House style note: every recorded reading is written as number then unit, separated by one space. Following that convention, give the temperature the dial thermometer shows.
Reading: 287.5 °C
